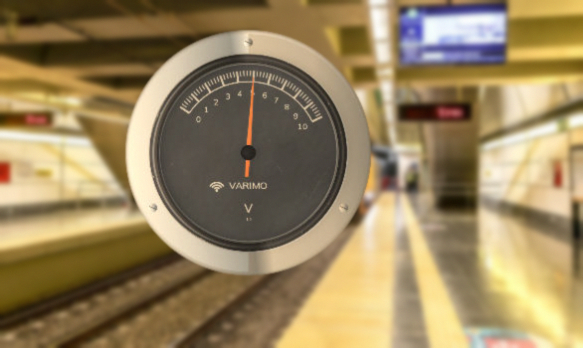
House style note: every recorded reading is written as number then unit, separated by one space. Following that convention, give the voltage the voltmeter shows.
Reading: 5 V
